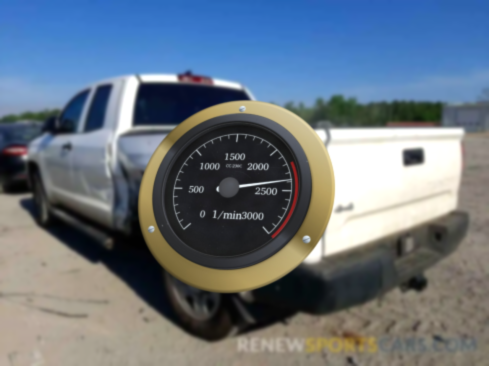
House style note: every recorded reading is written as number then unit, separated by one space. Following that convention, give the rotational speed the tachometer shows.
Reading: 2400 rpm
